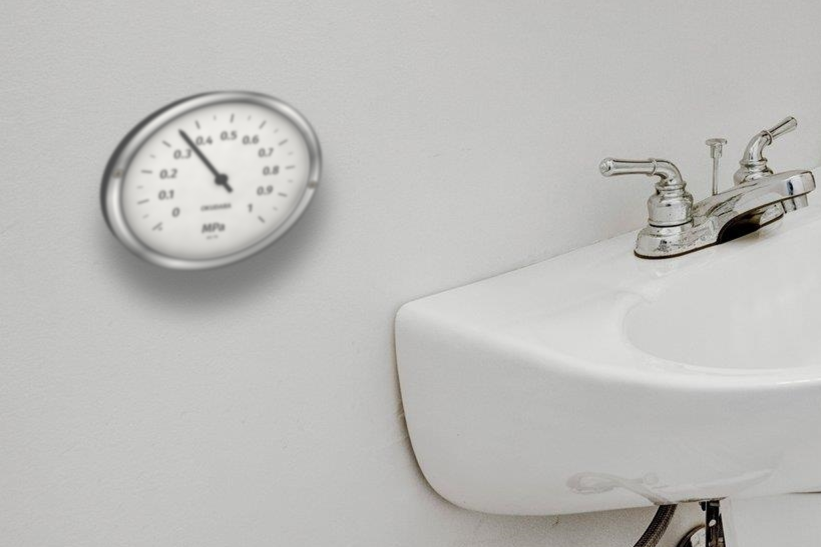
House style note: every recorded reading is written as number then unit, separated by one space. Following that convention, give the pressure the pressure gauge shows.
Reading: 0.35 MPa
